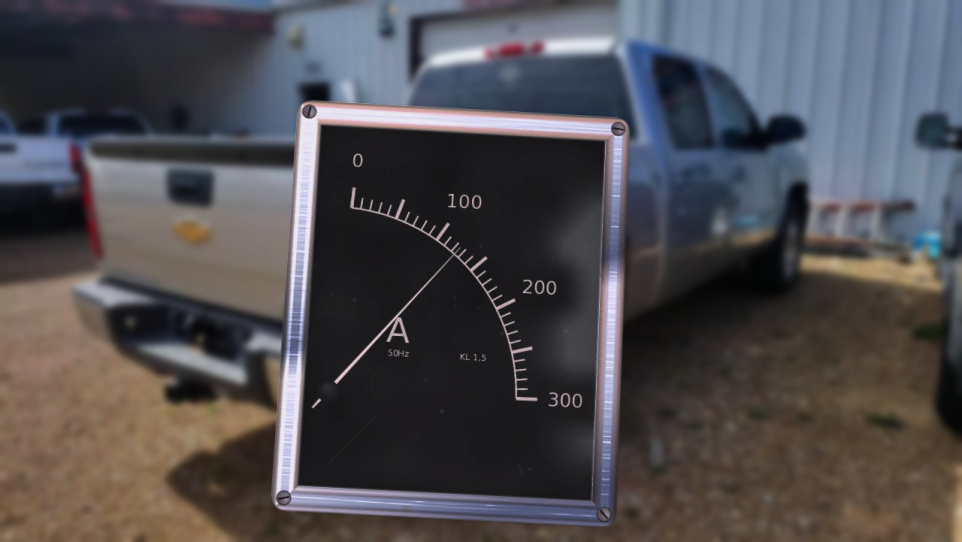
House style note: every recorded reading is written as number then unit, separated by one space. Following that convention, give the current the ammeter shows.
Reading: 125 A
